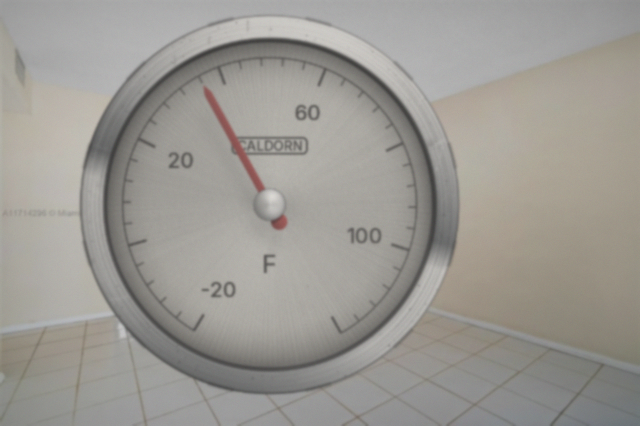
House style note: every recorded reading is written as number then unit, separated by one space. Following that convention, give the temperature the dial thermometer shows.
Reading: 36 °F
